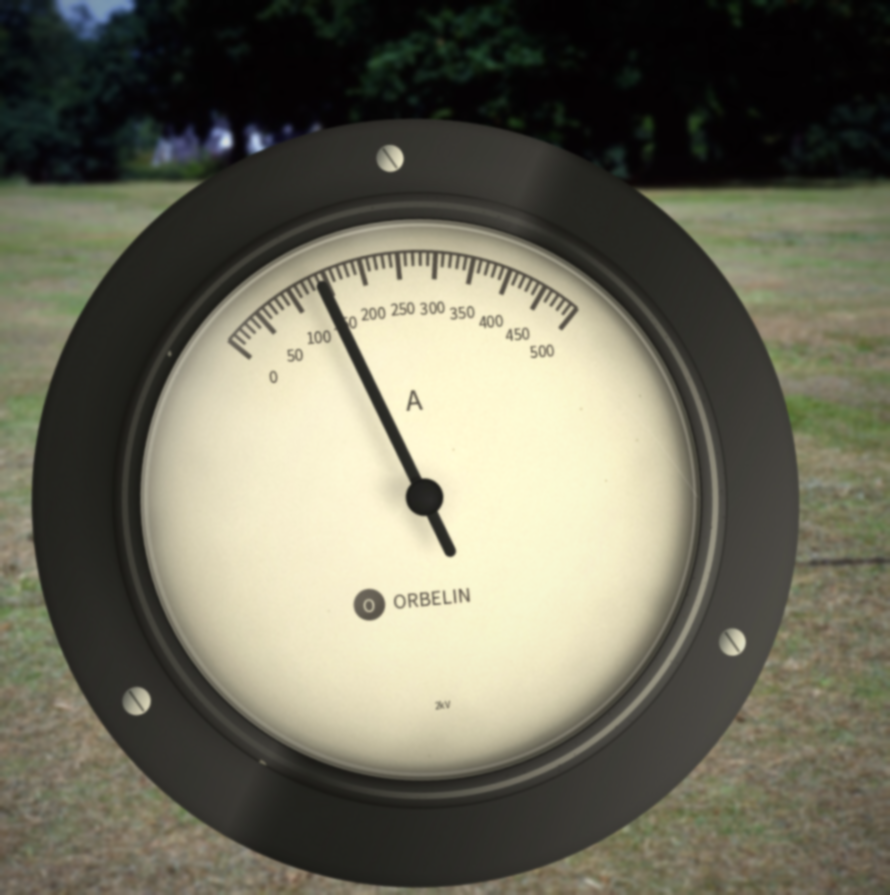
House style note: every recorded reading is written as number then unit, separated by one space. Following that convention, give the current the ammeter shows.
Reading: 140 A
